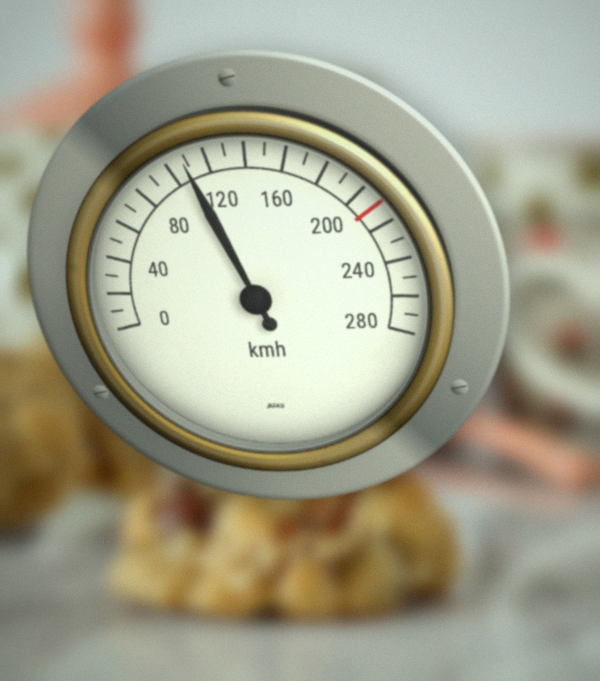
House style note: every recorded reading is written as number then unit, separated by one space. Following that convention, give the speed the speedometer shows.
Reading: 110 km/h
